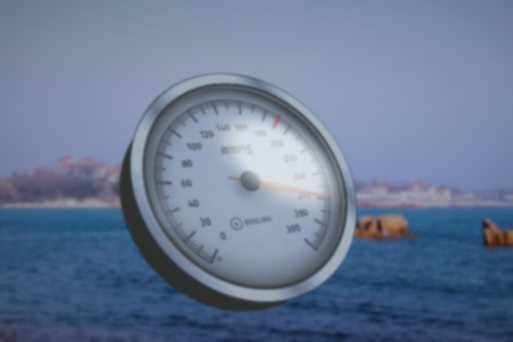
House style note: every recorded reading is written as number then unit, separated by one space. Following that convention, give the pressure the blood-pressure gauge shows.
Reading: 260 mmHg
